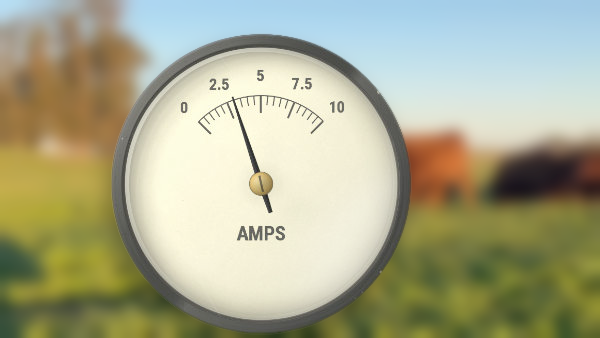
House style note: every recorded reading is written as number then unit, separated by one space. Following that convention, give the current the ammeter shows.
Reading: 3 A
